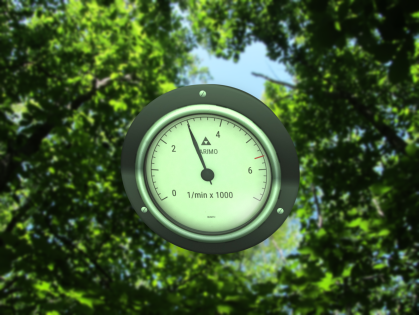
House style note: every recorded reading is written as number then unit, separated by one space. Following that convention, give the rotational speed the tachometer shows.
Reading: 3000 rpm
